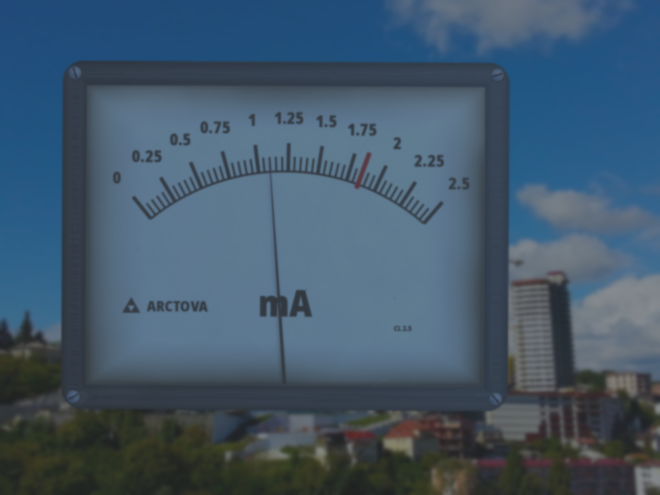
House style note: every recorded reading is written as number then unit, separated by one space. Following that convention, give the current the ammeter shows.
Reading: 1.1 mA
